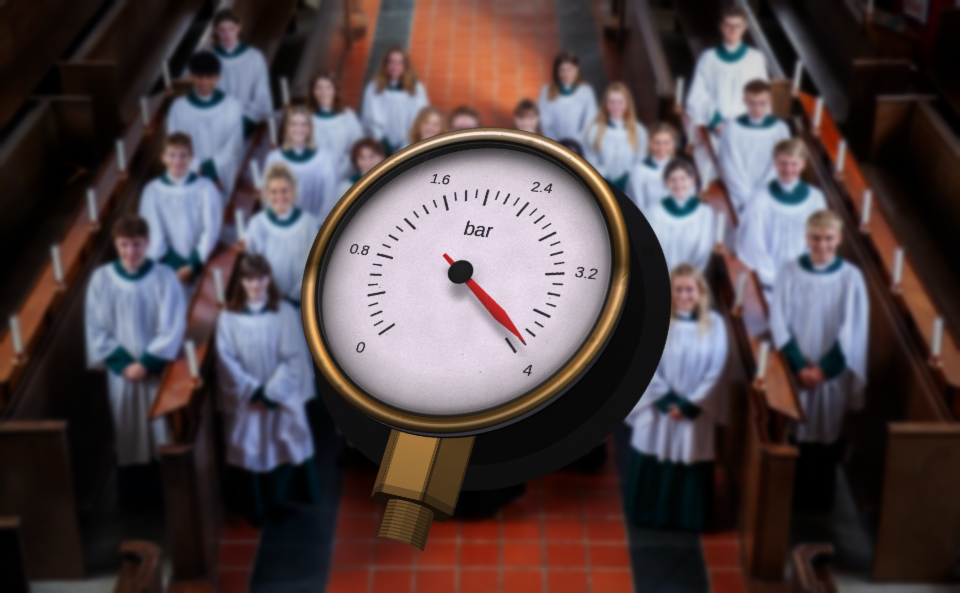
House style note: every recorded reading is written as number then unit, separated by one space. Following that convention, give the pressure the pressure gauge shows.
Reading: 3.9 bar
